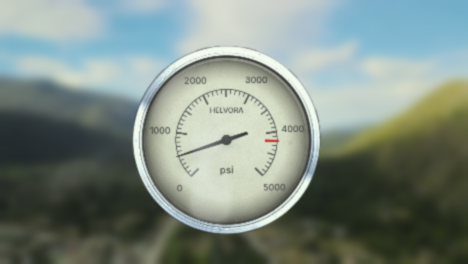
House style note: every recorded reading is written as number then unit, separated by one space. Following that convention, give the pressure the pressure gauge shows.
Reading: 500 psi
